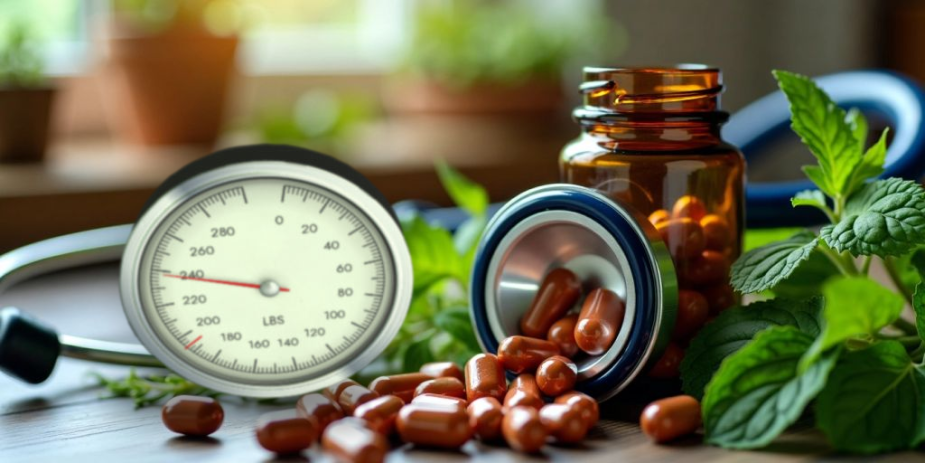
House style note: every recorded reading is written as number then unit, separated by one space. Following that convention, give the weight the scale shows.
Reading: 240 lb
